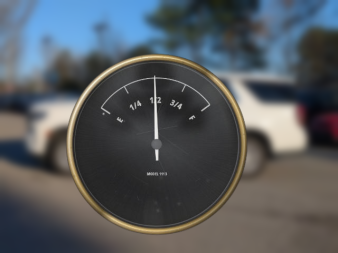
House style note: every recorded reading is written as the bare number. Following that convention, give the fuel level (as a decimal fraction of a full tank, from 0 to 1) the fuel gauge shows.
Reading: 0.5
